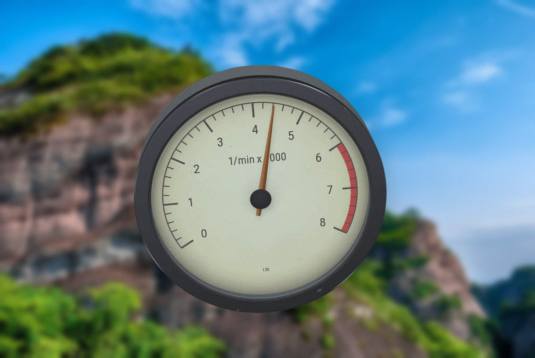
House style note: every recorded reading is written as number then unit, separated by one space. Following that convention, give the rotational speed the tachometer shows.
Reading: 4400 rpm
